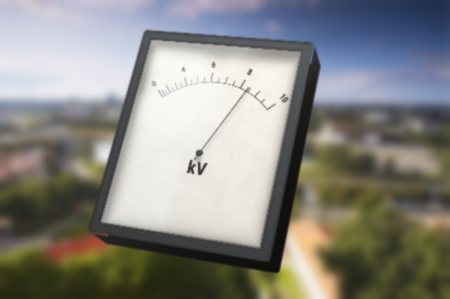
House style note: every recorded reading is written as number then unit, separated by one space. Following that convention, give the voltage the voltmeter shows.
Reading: 8.5 kV
